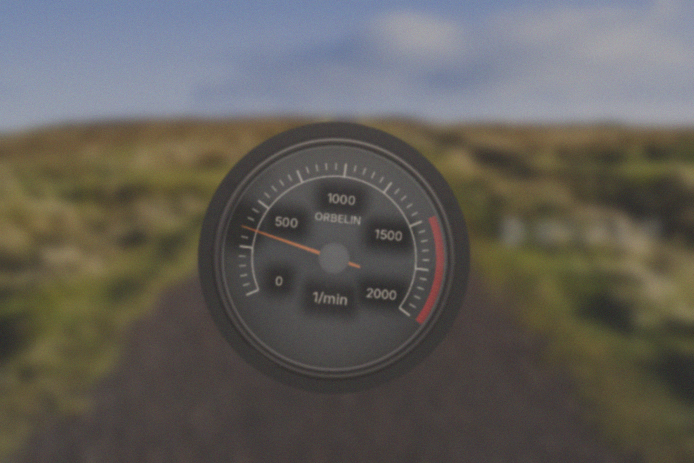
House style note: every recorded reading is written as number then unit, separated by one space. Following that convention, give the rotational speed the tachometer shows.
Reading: 350 rpm
